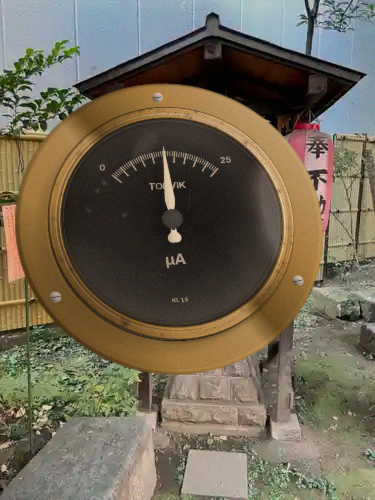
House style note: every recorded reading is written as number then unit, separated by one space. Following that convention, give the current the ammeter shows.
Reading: 12.5 µA
